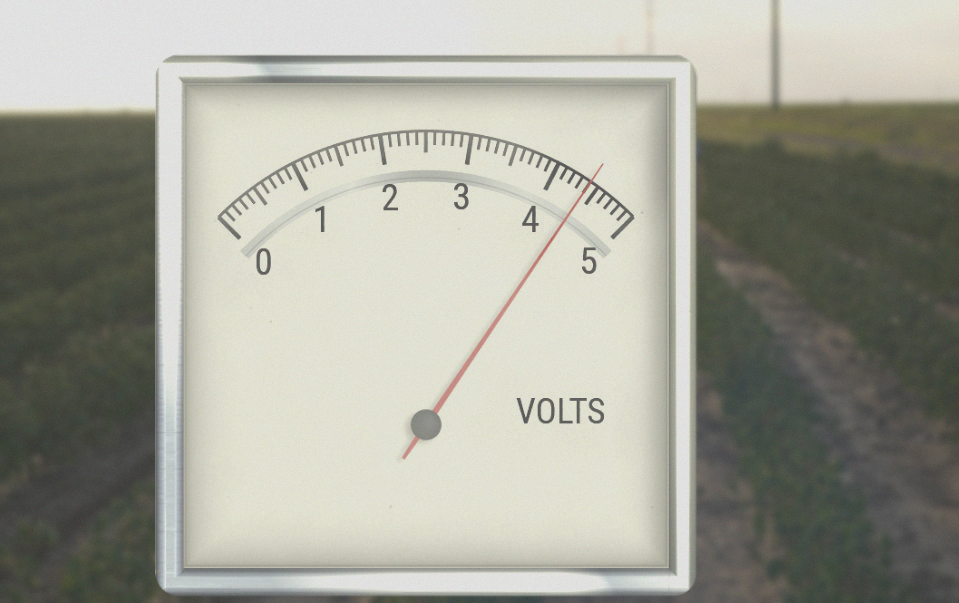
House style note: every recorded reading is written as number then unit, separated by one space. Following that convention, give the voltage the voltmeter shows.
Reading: 4.4 V
